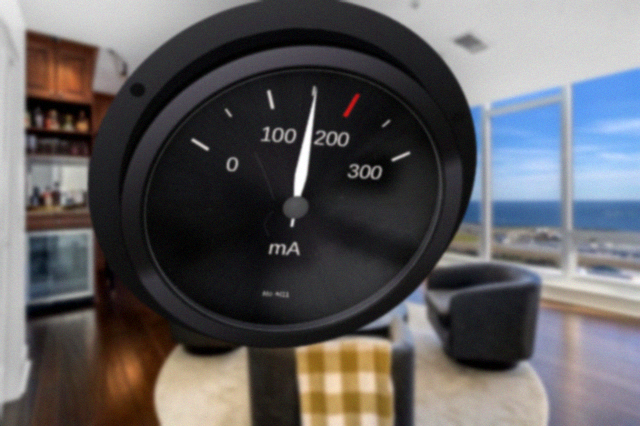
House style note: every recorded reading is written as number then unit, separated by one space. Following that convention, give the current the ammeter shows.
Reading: 150 mA
